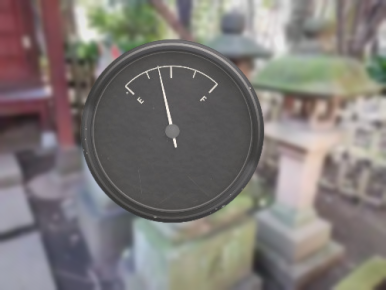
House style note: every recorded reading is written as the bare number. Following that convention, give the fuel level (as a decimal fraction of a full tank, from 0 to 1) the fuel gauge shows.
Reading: 0.375
